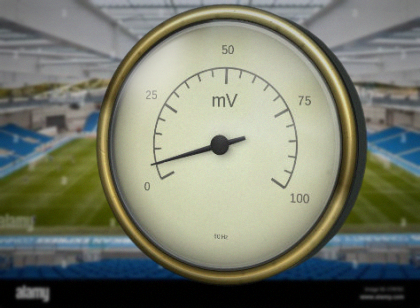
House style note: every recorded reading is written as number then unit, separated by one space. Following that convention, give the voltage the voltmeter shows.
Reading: 5 mV
